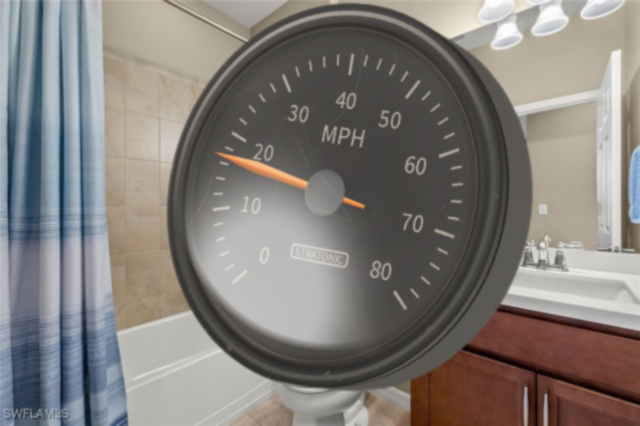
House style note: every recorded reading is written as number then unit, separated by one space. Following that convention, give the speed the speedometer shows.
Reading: 17 mph
